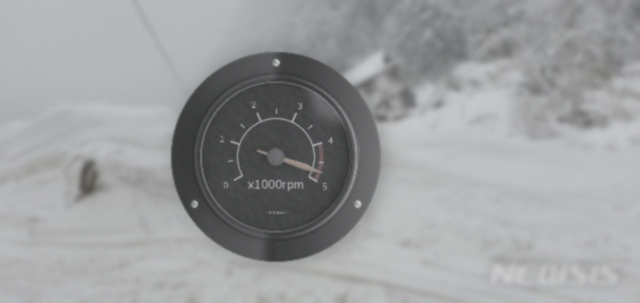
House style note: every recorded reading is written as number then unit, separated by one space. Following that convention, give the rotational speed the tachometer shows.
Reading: 4750 rpm
